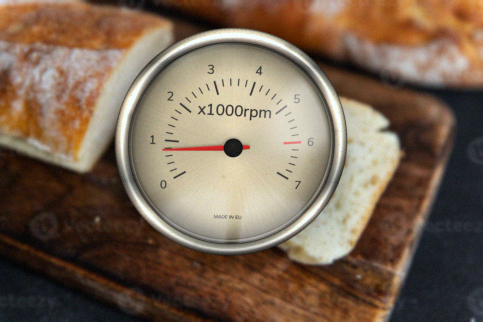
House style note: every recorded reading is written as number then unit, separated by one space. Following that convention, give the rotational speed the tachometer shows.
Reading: 800 rpm
